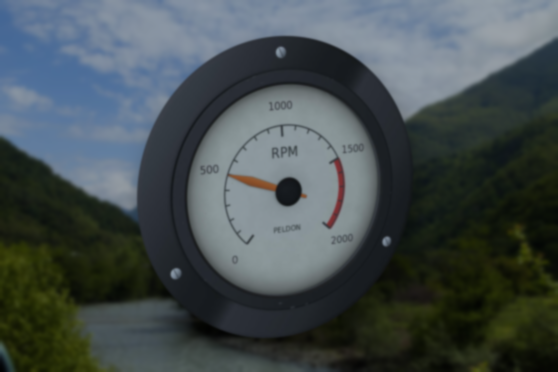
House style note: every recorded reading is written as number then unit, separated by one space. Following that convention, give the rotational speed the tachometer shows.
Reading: 500 rpm
